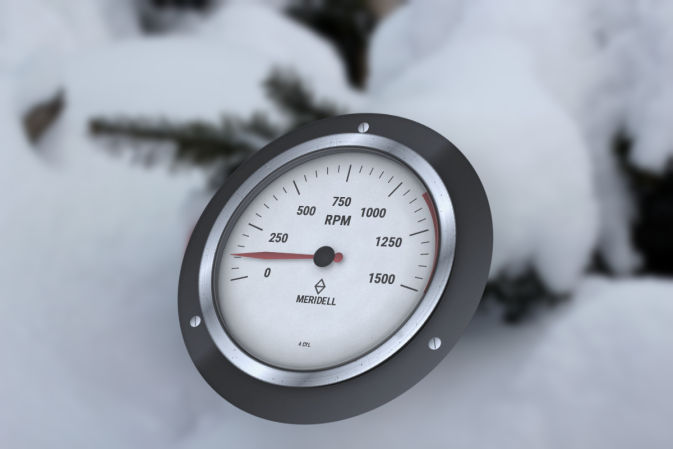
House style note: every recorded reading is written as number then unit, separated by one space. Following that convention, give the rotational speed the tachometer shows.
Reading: 100 rpm
